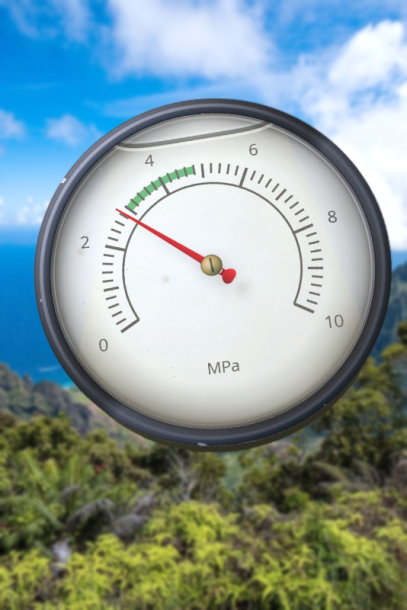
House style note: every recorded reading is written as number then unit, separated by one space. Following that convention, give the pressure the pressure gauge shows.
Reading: 2.8 MPa
